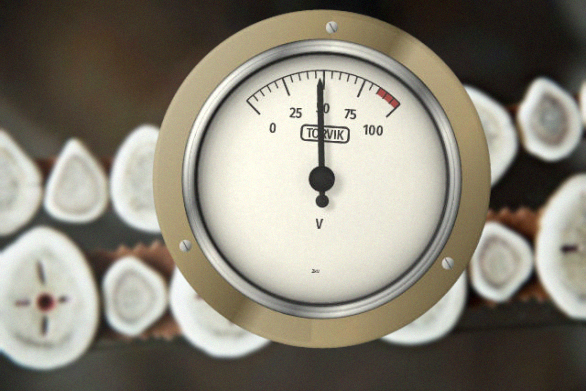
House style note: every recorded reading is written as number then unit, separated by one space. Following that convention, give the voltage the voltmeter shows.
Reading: 47.5 V
